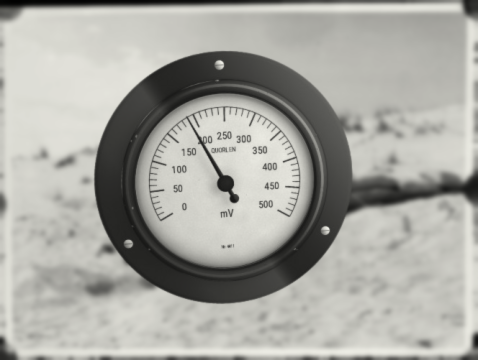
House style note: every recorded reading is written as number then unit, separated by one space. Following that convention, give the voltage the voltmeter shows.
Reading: 190 mV
